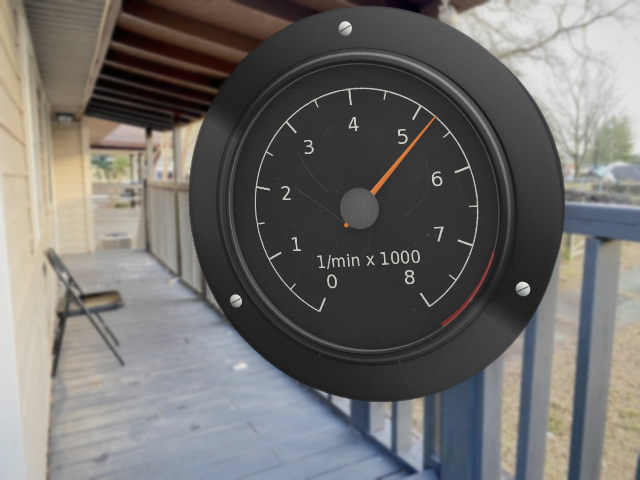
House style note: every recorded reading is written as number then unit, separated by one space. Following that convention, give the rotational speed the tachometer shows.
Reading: 5250 rpm
